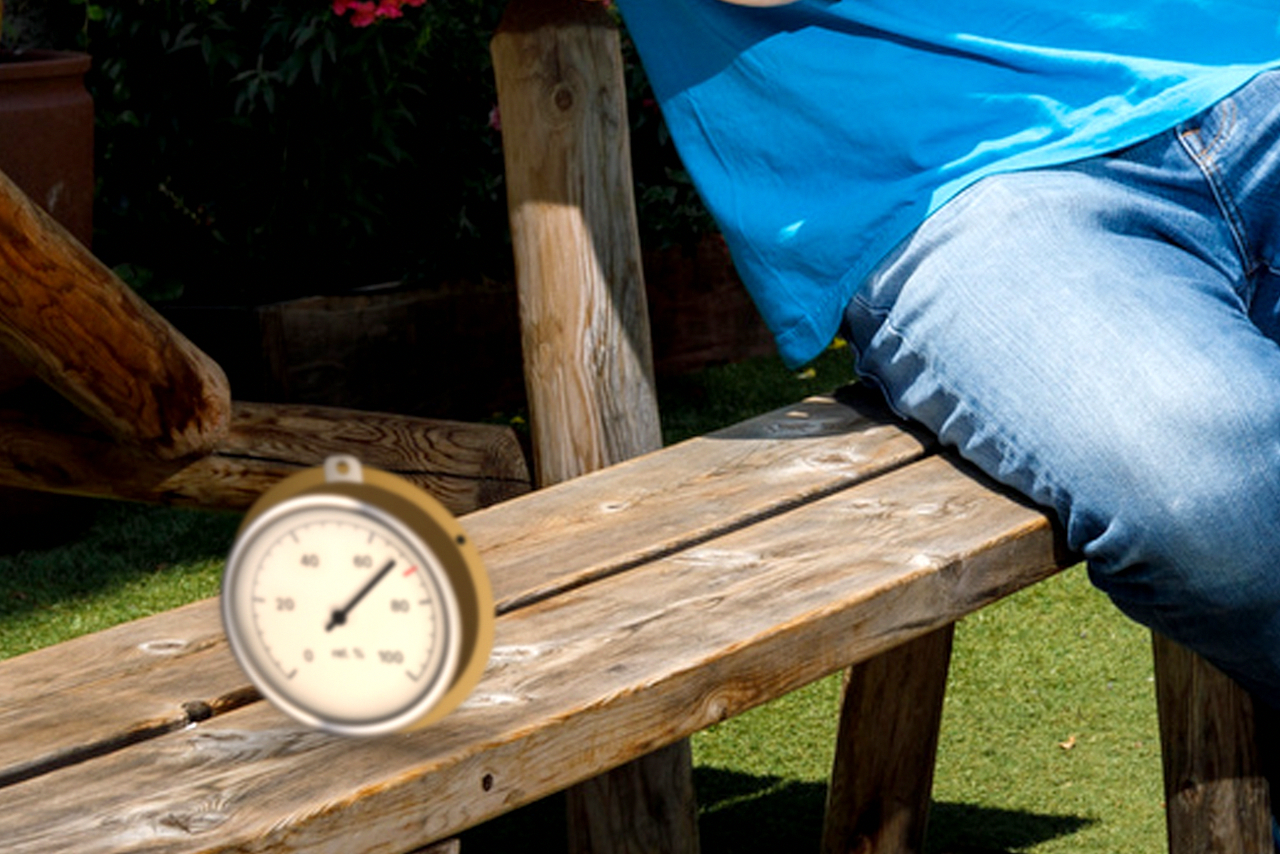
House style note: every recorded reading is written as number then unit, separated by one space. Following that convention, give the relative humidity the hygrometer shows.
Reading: 68 %
